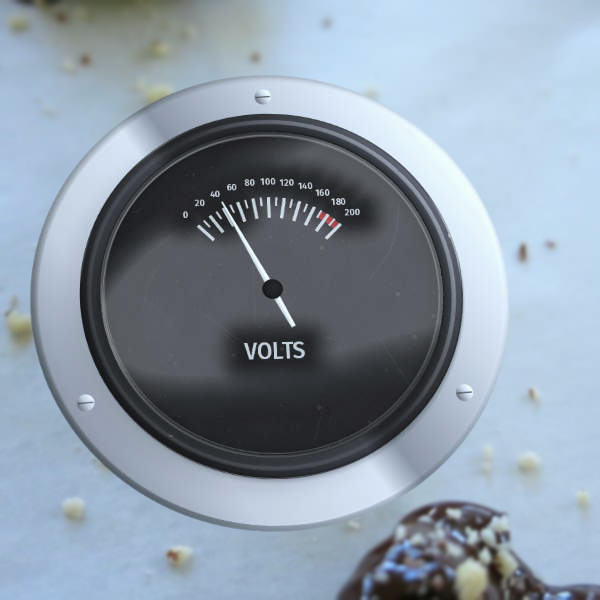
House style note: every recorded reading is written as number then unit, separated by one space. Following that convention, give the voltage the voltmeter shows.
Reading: 40 V
